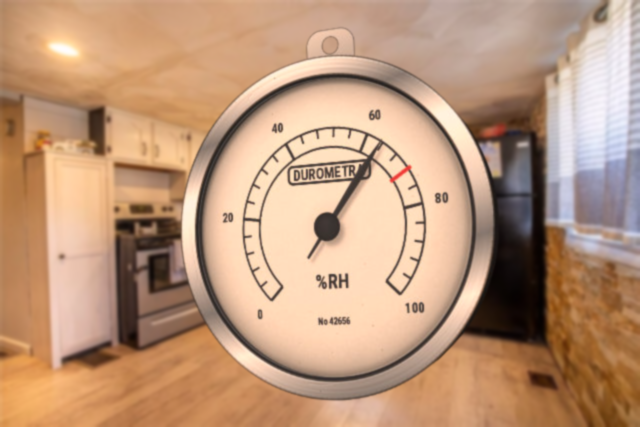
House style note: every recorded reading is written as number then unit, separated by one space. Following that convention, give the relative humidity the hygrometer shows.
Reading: 64 %
